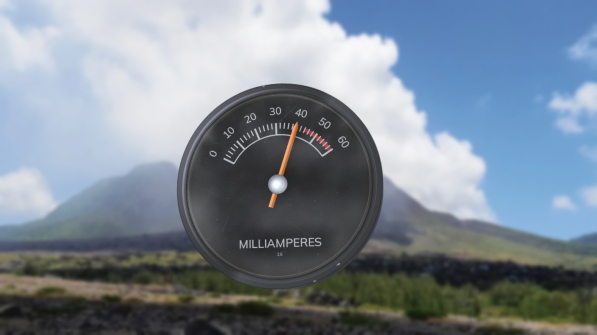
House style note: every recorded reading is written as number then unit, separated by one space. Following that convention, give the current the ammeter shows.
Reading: 40 mA
